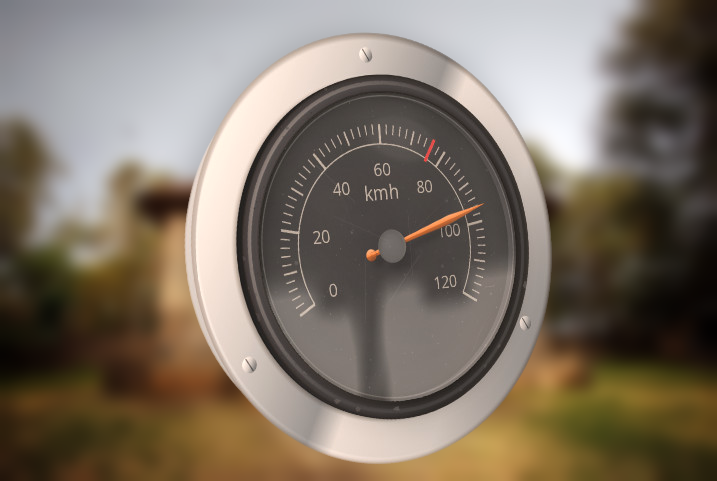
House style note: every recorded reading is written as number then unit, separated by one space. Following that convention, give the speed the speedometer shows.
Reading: 96 km/h
